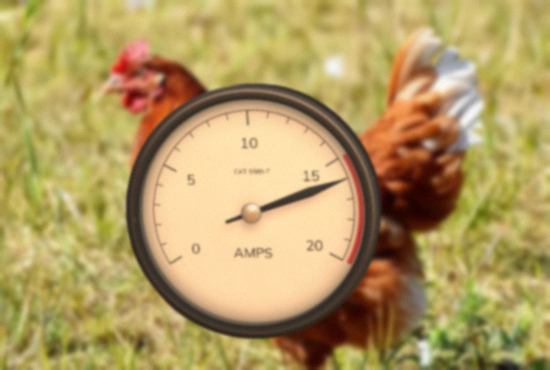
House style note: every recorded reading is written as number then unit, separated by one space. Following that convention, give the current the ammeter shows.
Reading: 16 A
